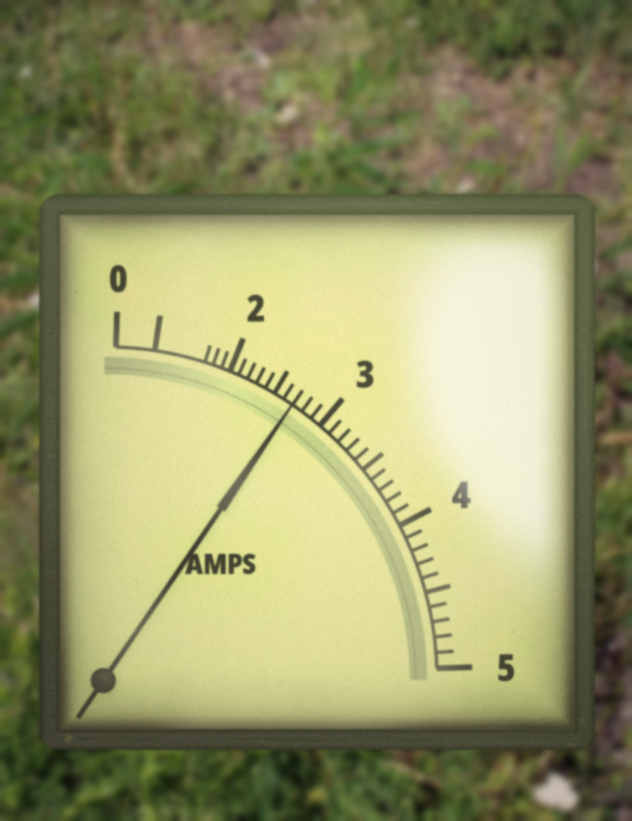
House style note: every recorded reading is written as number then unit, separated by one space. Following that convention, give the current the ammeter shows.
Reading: 2.7 A
